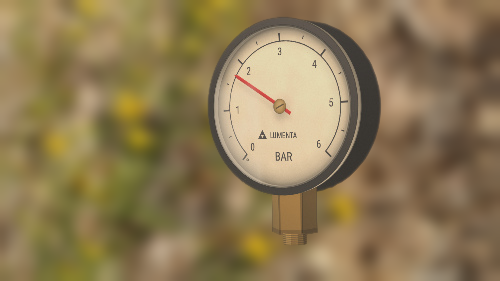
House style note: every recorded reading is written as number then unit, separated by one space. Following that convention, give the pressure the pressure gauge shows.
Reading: 1.75 bar
